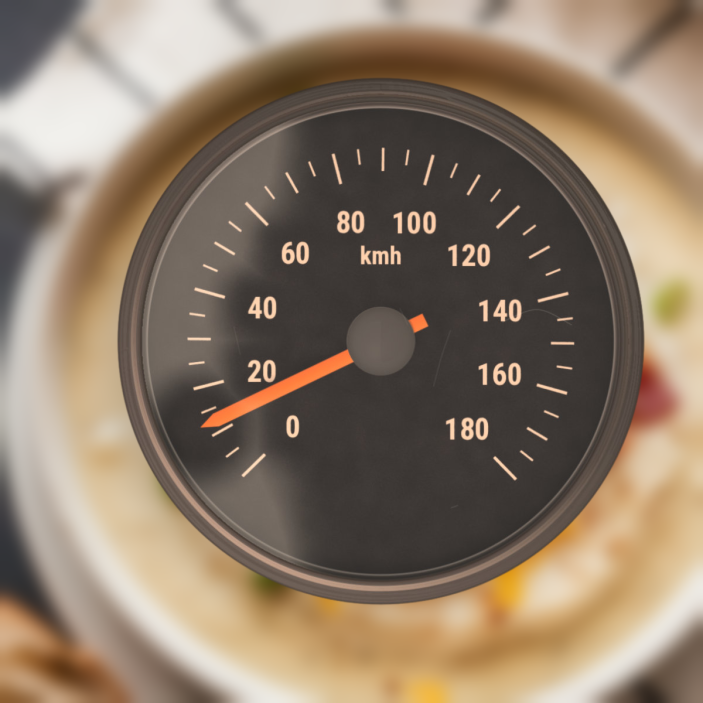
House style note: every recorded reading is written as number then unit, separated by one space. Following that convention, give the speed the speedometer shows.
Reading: 12.5 km/h
